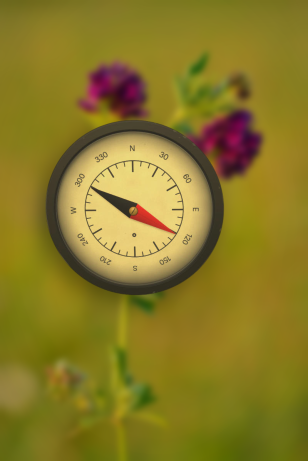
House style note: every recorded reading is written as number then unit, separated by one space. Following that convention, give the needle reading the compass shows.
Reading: 120 °
